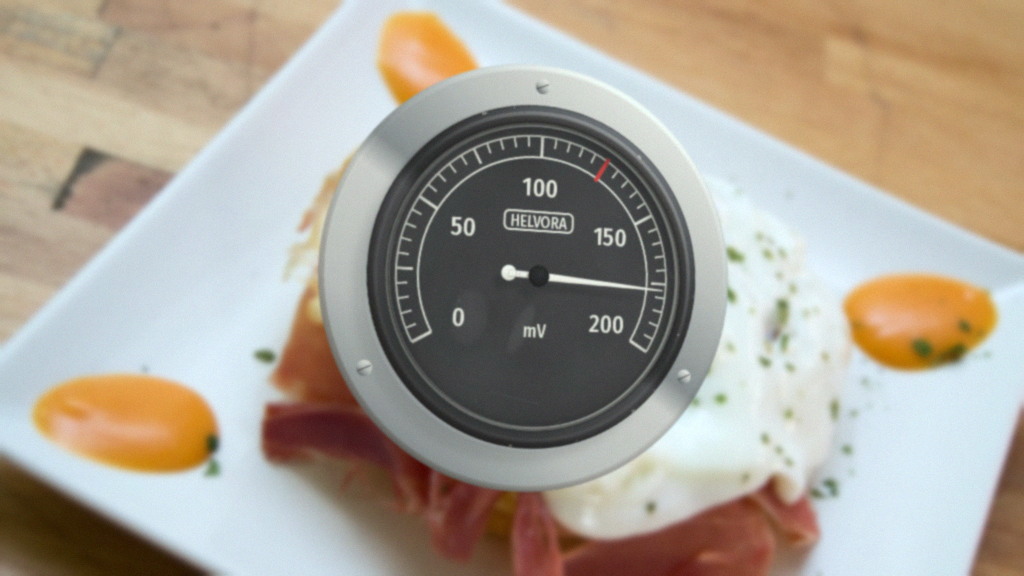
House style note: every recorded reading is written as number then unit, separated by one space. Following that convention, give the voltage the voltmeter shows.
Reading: 177.5 mV
